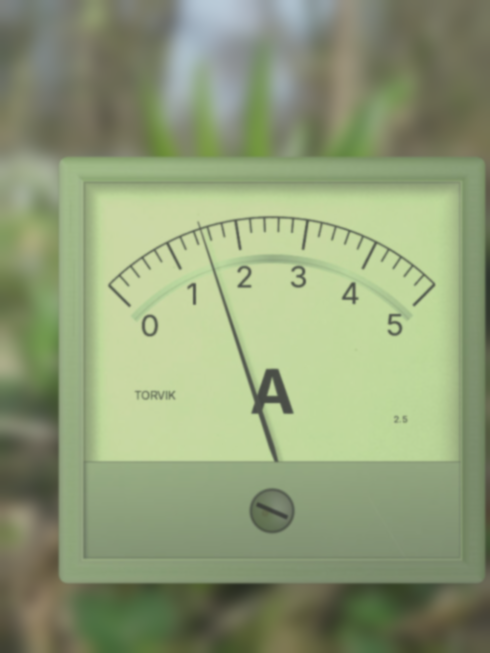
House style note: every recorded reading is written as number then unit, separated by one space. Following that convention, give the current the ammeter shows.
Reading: 1.5 A
